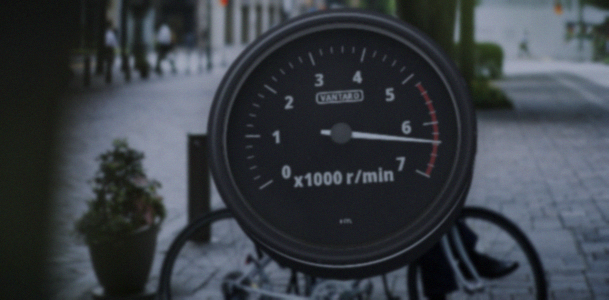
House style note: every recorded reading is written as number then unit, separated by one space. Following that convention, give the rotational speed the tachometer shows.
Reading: 6400 rpm
